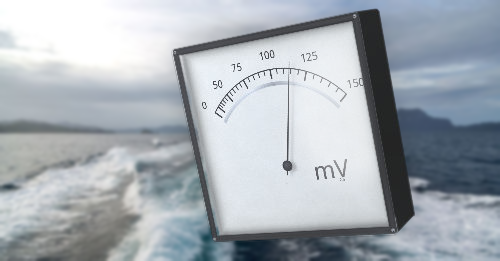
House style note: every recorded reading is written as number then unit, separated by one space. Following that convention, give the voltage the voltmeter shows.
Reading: 115 mV
